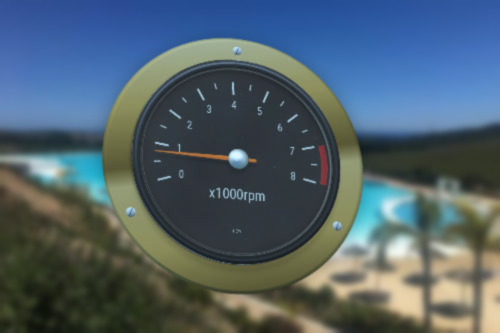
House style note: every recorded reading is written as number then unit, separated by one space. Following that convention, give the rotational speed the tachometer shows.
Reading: 750 rpm
